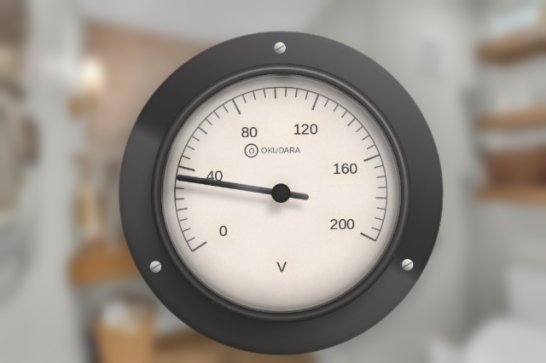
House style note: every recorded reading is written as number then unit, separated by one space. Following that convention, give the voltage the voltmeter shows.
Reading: 35 V
